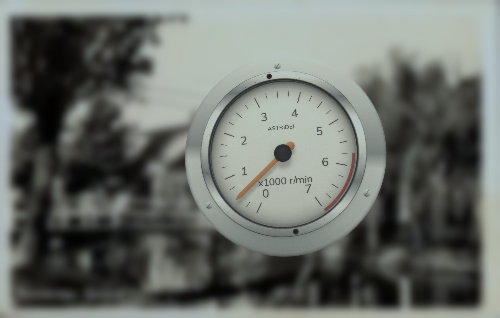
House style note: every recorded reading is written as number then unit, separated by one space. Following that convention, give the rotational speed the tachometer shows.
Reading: 500 rpm
